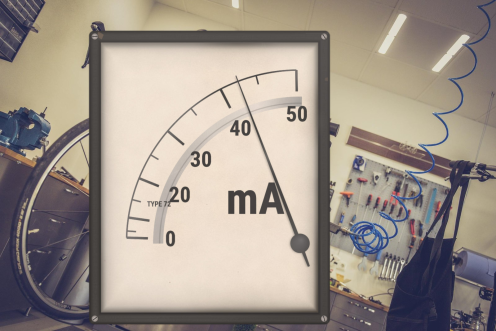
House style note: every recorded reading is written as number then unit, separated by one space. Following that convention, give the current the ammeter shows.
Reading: 42.5 mA
